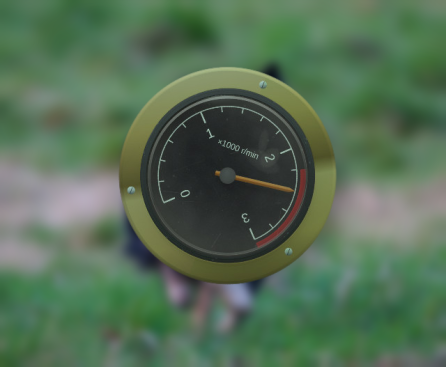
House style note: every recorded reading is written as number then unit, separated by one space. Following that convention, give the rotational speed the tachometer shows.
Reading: 2400 rpm
